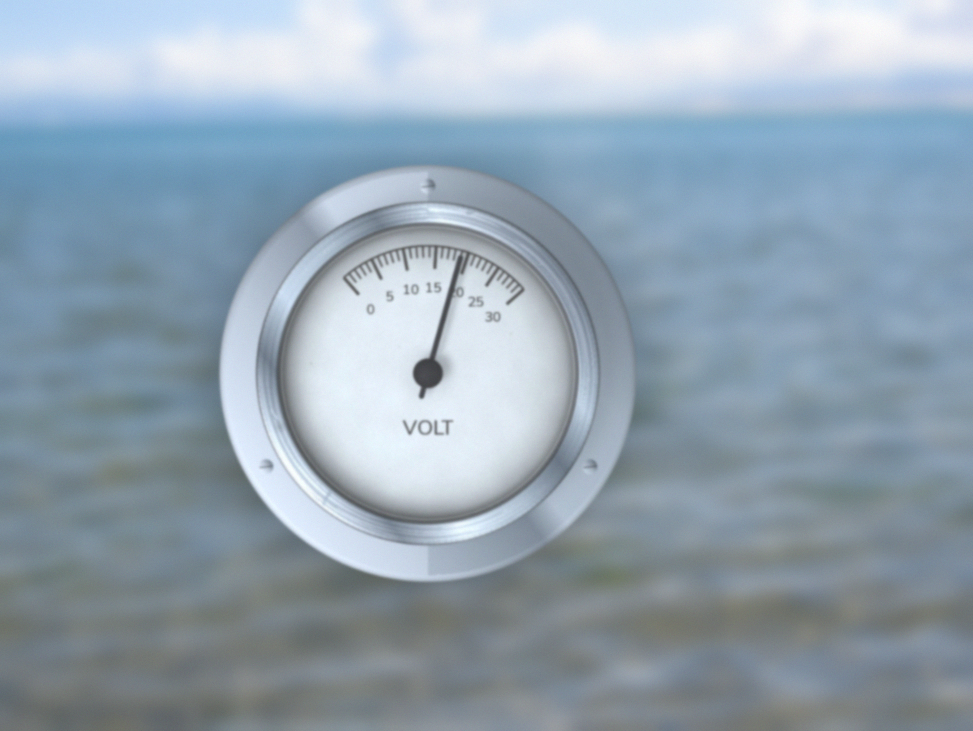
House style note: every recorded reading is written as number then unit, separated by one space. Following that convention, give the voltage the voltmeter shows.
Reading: 19 V
